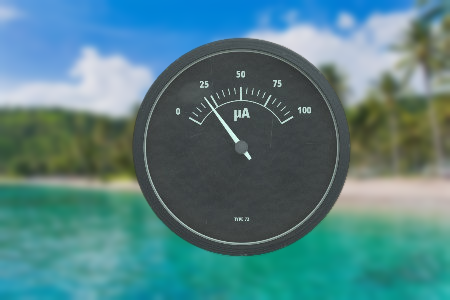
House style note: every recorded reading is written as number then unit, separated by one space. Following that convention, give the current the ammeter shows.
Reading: 20 µA
